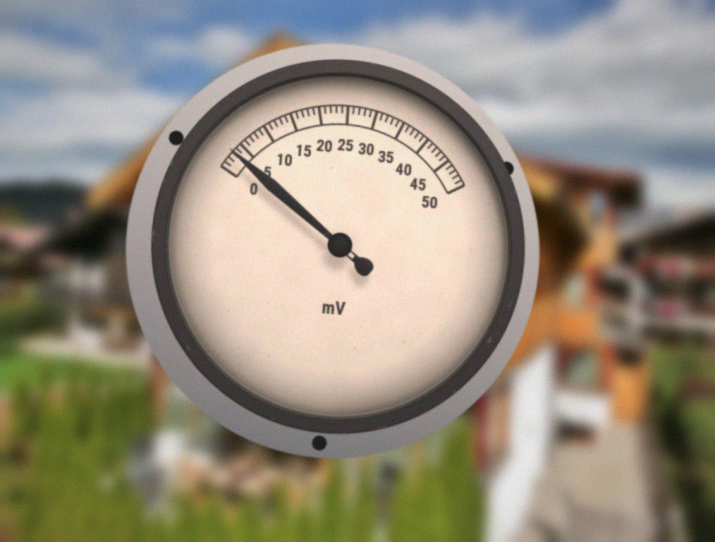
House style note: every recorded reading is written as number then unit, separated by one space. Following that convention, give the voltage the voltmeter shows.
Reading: 3 mV
